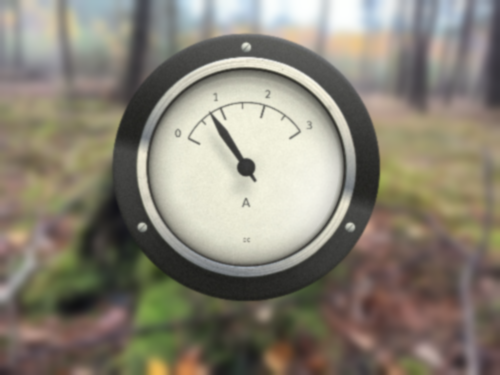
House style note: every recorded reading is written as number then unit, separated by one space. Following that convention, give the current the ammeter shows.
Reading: 0.75 A
